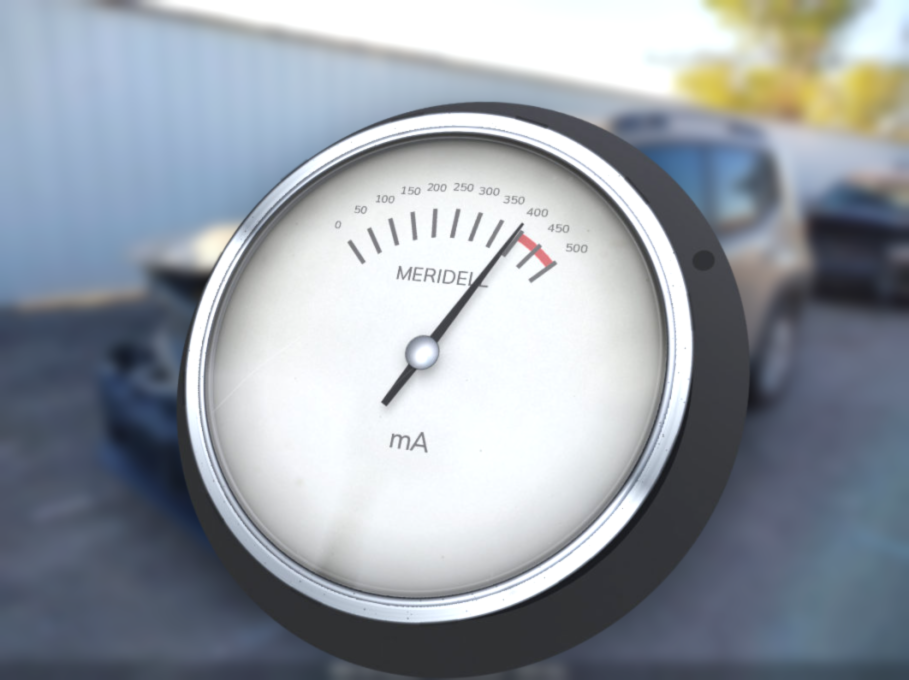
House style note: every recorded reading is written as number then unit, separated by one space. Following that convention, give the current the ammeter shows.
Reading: 400 mA
